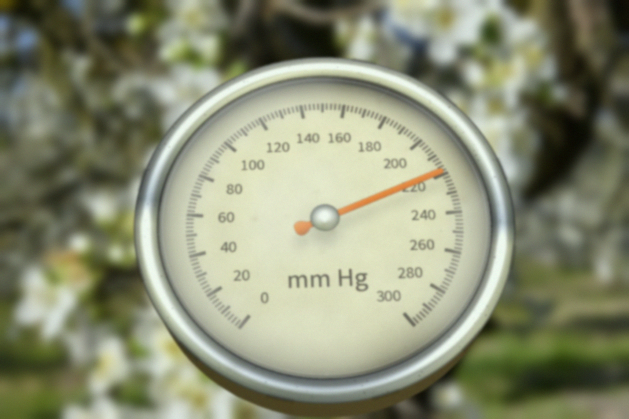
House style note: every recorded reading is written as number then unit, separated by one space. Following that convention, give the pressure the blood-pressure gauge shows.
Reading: 220 mmHg
